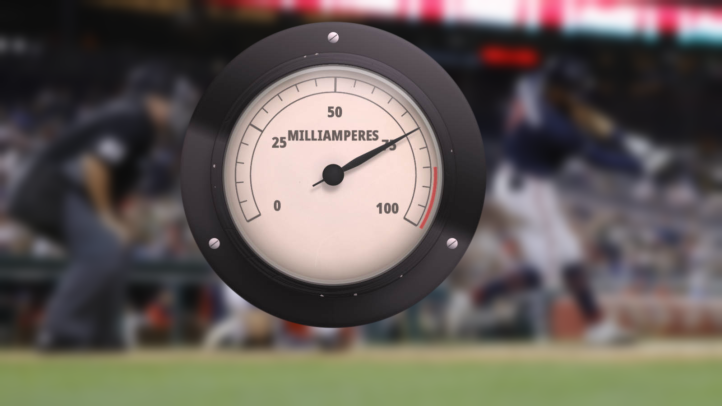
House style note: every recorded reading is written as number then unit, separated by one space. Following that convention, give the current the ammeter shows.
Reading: 75 mA
